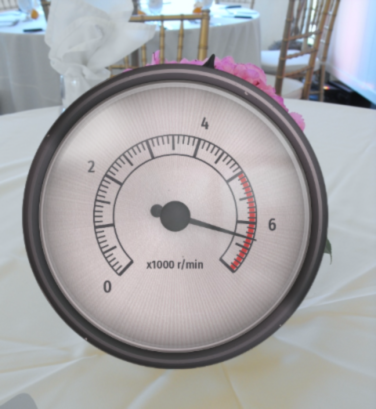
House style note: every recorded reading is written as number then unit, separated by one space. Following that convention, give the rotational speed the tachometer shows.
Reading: 6300 rpm
